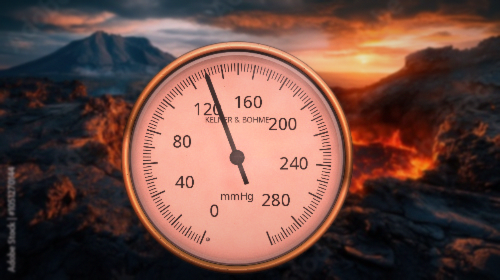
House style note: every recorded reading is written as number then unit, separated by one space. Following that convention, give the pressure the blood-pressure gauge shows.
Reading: 130 mmHg
